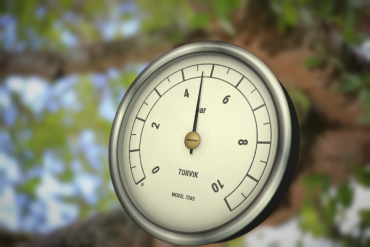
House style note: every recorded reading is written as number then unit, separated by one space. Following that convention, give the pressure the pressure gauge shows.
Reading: 4.75 bar
